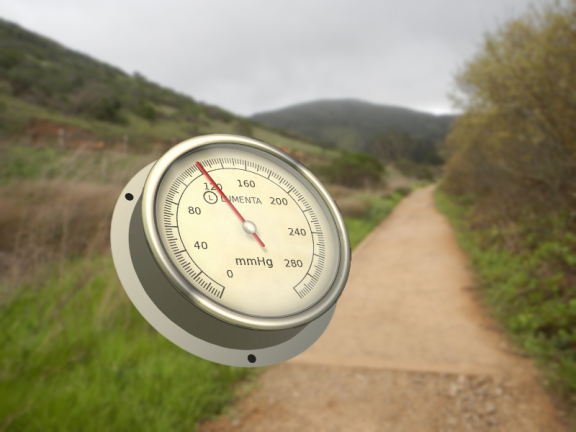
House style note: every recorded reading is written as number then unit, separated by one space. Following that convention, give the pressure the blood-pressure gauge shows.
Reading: 120 mmHg
